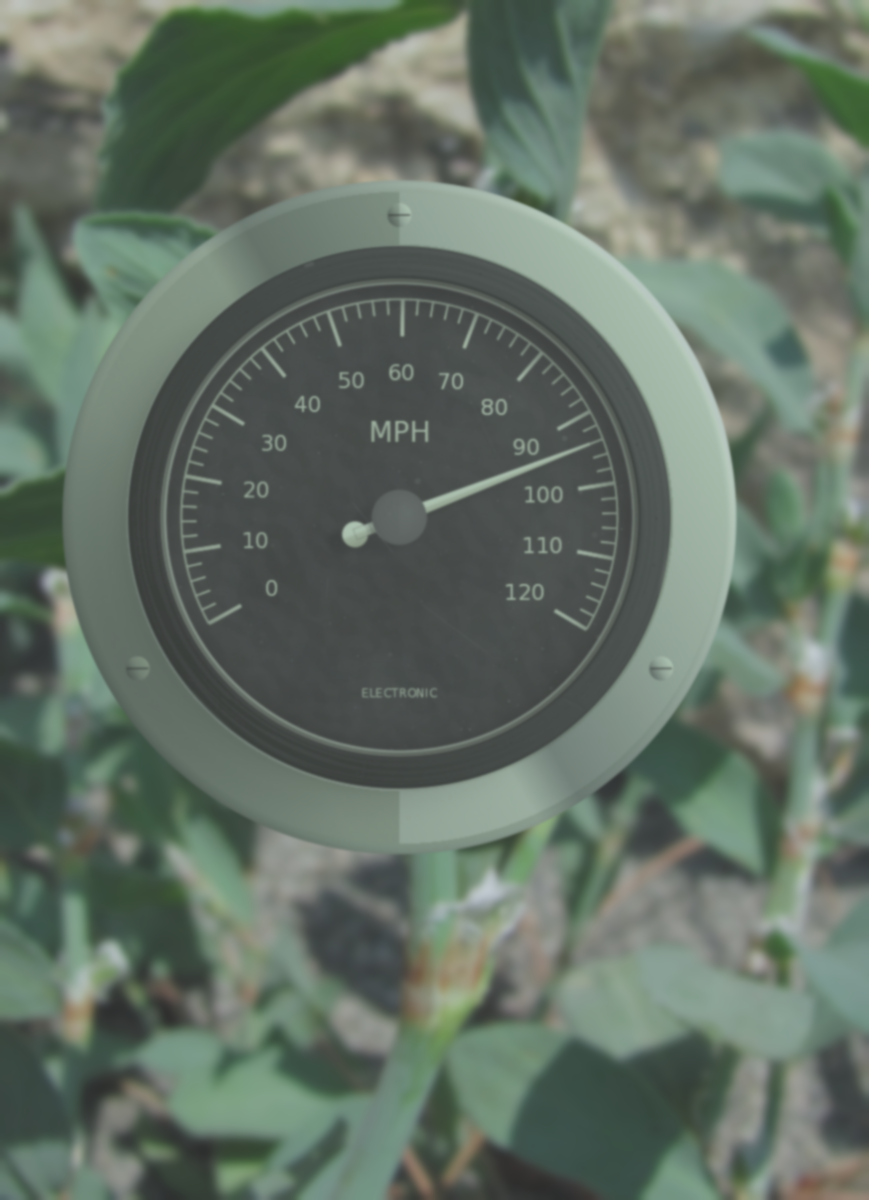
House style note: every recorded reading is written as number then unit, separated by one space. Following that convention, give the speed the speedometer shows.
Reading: 94 mph
